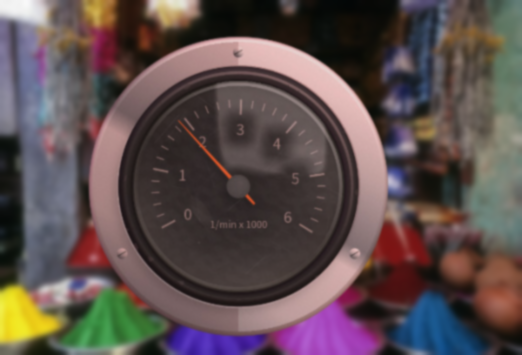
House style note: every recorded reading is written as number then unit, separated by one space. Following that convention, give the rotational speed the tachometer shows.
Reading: 1900 rpm
